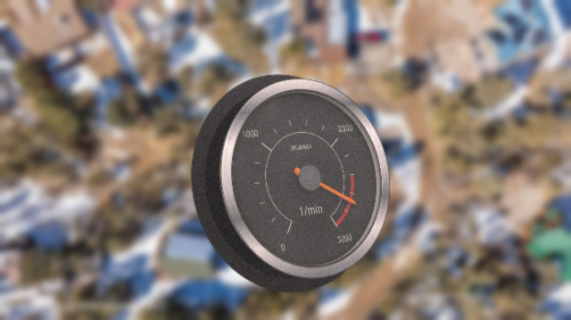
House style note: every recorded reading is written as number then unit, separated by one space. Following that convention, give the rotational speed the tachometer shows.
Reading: 2700 rpm
